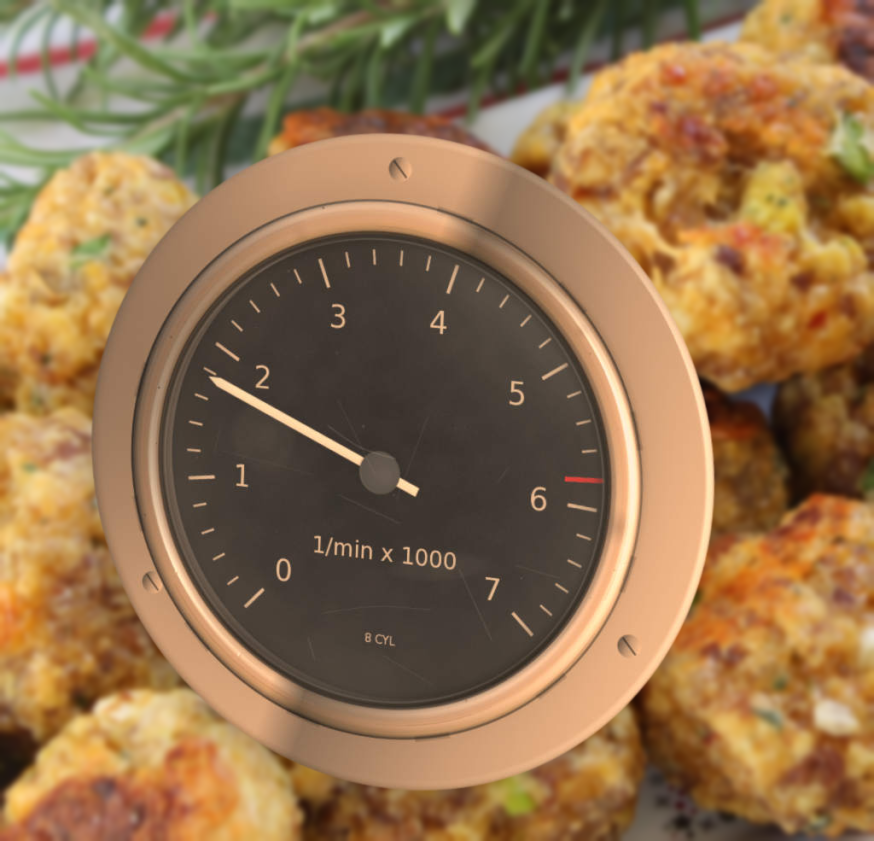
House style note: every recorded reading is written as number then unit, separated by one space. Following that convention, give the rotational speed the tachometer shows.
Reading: 1800 rpm
